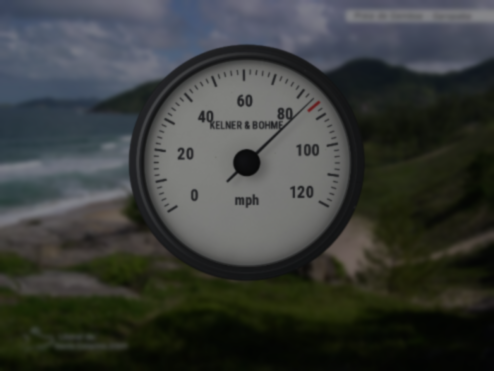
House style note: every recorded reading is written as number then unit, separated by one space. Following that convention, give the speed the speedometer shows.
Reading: 84 mph
